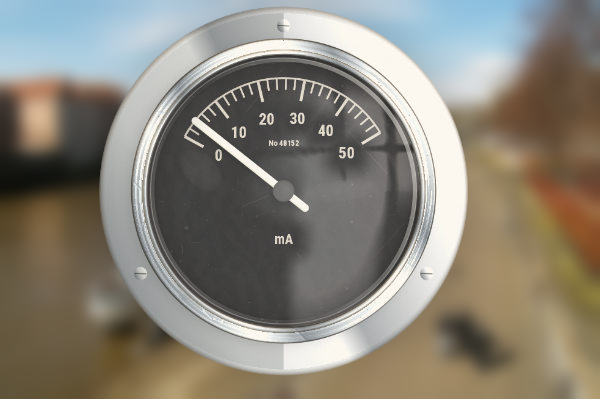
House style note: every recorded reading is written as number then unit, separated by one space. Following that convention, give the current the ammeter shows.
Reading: 4 mA
